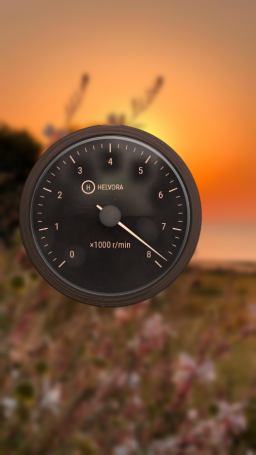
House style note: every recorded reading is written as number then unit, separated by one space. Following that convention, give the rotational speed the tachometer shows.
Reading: 7800 rpm
